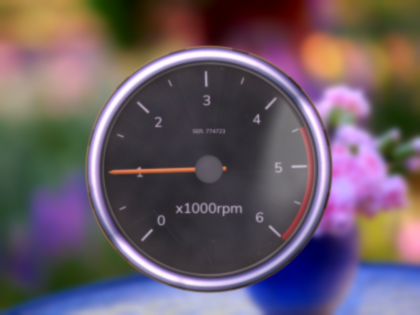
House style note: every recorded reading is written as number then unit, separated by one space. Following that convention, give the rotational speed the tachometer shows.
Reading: 1000 rpm
